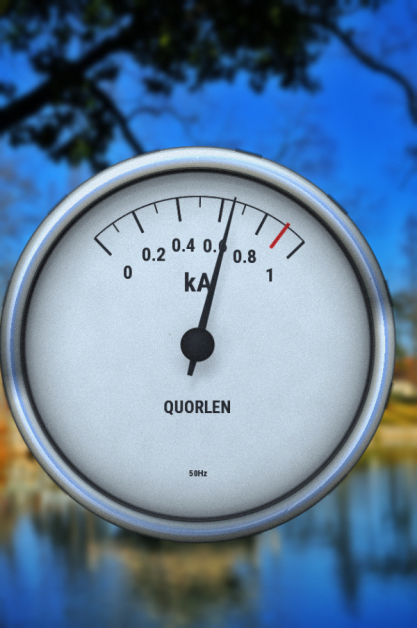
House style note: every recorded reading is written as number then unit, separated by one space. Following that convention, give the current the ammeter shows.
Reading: 0.65 kA
